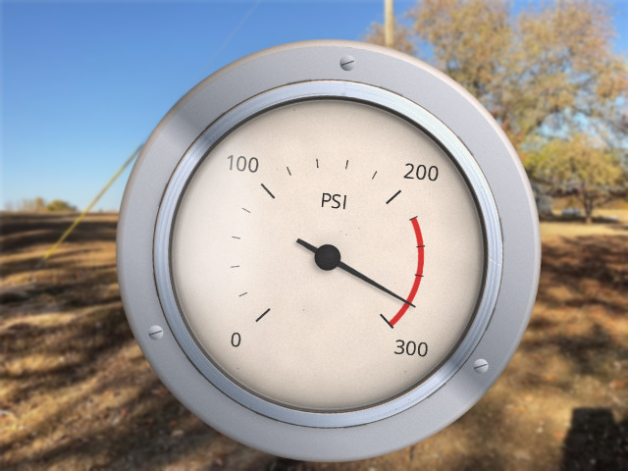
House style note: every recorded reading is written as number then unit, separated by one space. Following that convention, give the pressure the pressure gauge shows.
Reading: 280 psi
